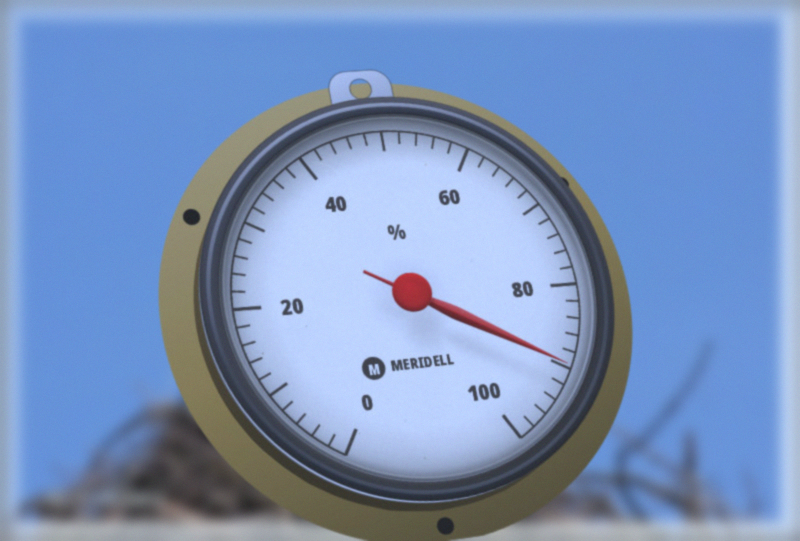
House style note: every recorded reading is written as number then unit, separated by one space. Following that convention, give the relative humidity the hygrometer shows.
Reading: 90 %
